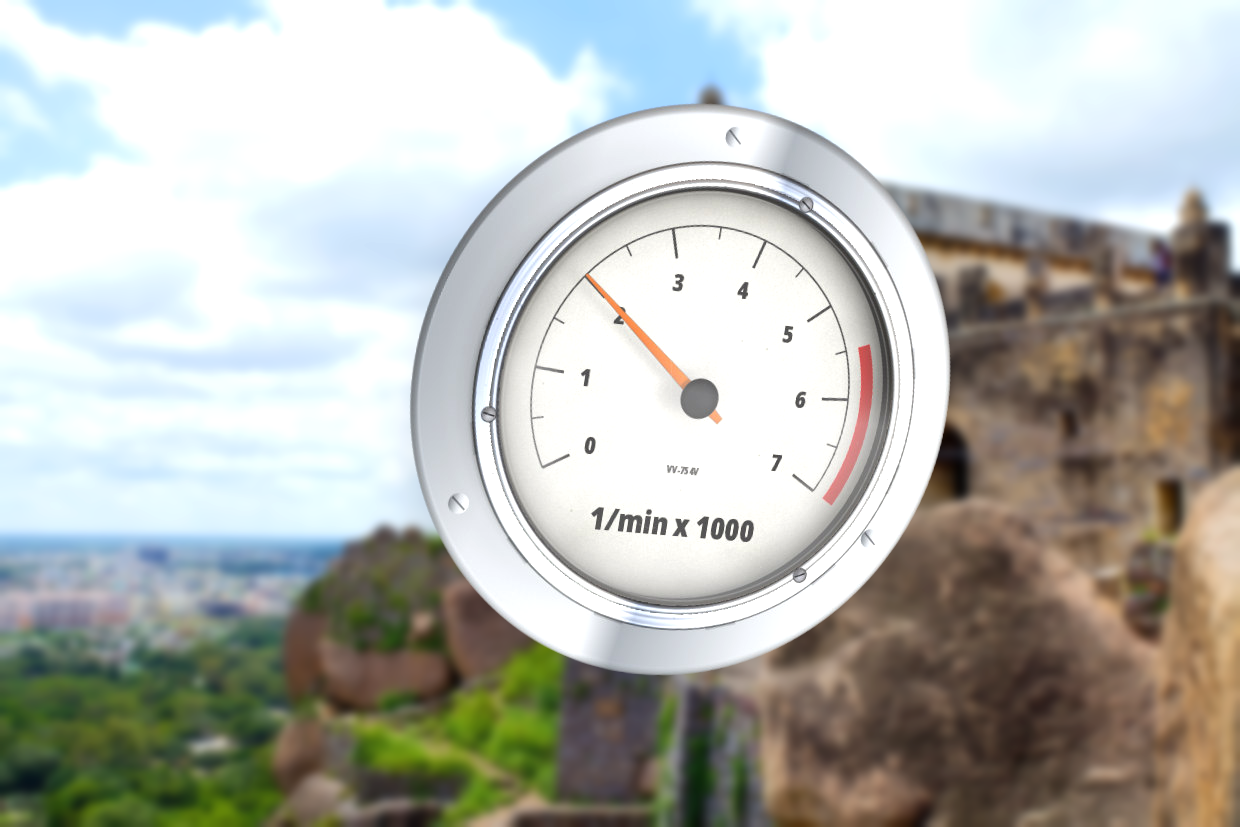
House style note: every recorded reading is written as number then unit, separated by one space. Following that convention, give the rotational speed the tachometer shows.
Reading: 2000 rpm
